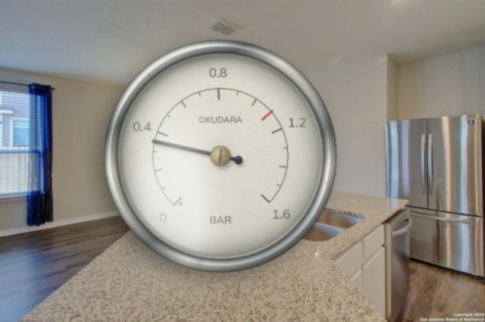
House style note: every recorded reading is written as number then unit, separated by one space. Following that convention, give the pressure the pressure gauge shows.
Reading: 0.35 bar
